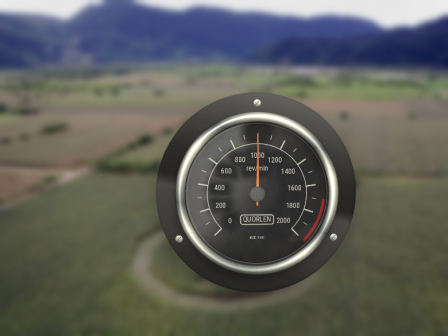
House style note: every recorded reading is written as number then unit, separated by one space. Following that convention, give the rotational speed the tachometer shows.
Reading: 1000 rpm
